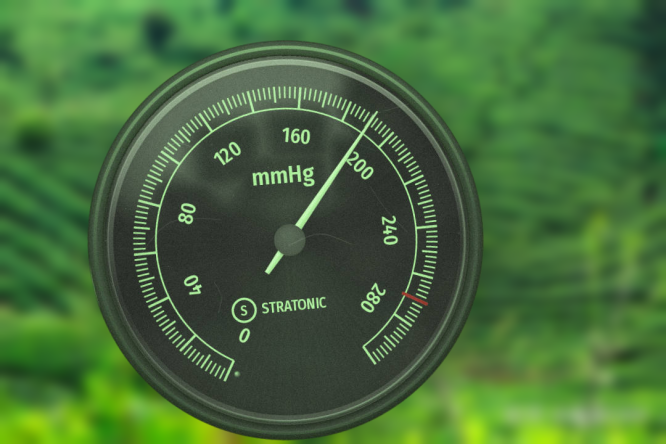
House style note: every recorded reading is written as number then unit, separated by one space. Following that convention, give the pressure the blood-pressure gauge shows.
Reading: 190 mmHg
